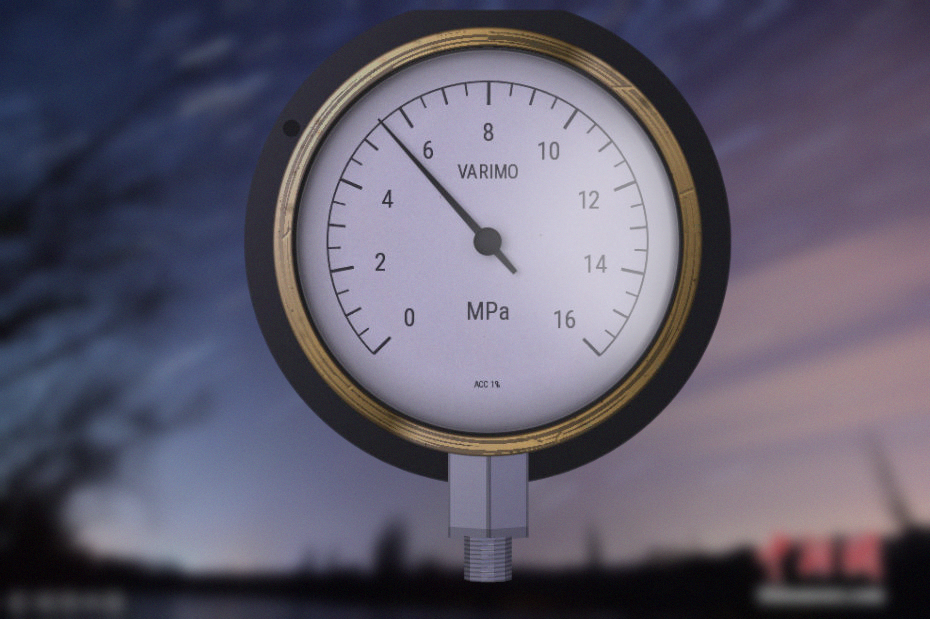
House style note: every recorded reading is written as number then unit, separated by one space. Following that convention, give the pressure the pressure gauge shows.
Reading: 5.5 MPa
